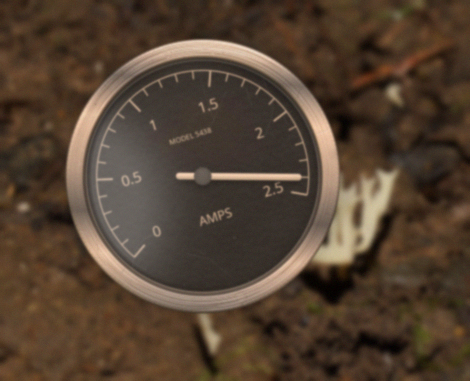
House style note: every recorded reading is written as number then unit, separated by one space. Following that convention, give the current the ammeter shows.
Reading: 2.4 A
